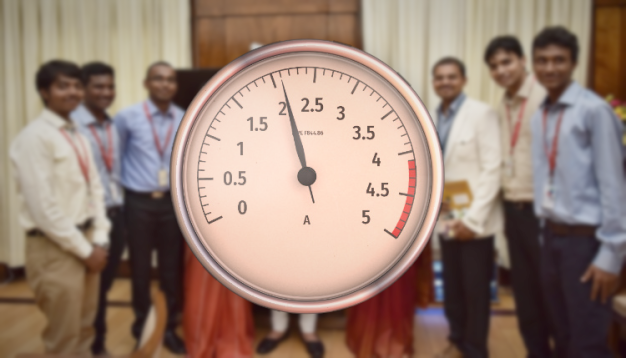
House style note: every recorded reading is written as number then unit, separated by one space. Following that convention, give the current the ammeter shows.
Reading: 2.1 A
